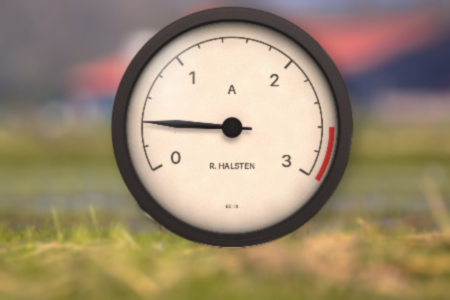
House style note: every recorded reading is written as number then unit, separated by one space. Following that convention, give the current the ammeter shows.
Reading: 0.4 A
